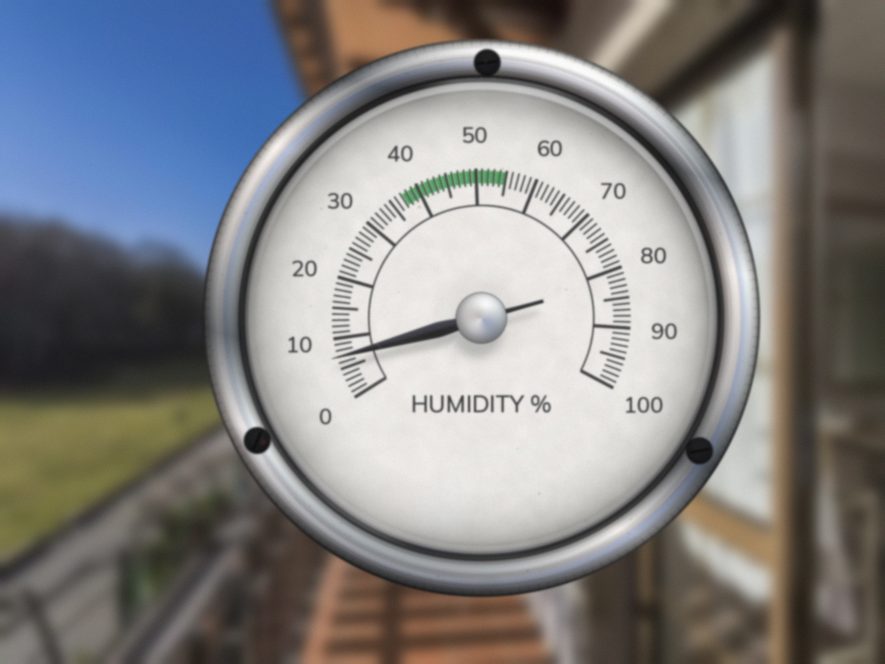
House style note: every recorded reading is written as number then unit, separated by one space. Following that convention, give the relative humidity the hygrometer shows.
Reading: 7 %
